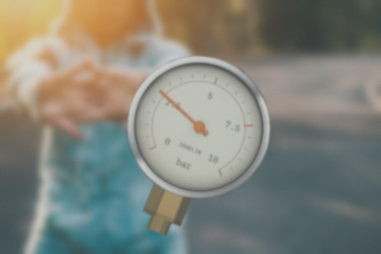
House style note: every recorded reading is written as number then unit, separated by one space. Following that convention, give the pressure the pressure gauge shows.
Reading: 2.5 bar
